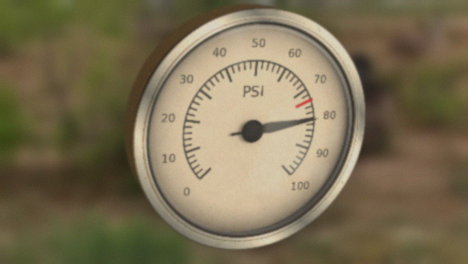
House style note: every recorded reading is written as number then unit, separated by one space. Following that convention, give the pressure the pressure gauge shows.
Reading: 80 psi
